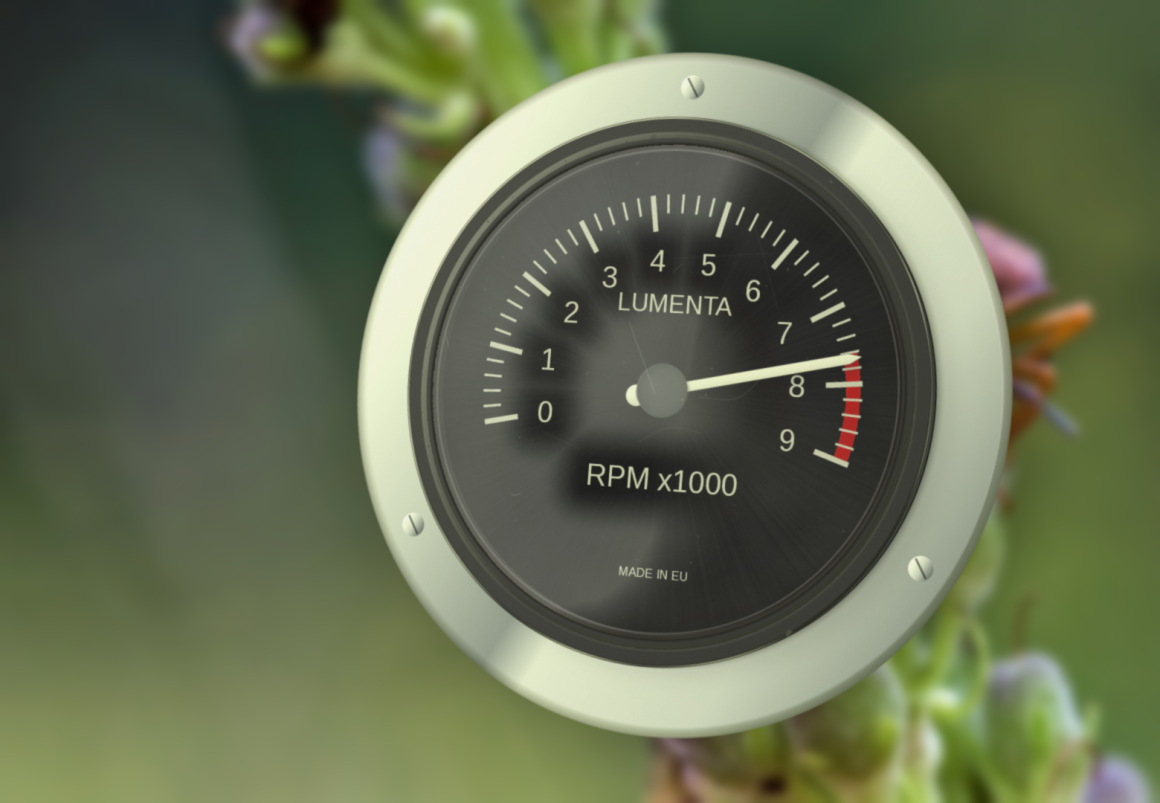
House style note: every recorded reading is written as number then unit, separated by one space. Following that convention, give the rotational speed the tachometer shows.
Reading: 7700 rpm
